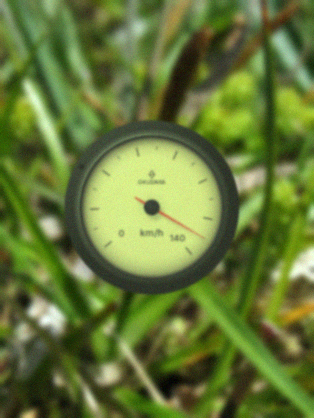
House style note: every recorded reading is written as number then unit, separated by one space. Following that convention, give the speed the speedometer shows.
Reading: 130 km/h
